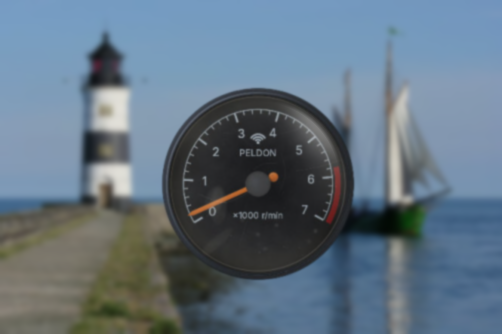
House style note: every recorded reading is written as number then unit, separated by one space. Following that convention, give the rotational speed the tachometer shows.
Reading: 200 rpm
